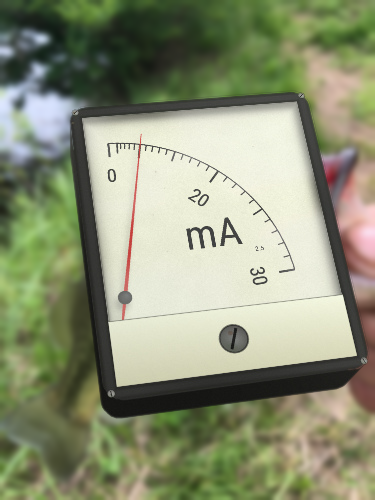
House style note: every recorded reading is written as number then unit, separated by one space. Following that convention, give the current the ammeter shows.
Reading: 10 mA
